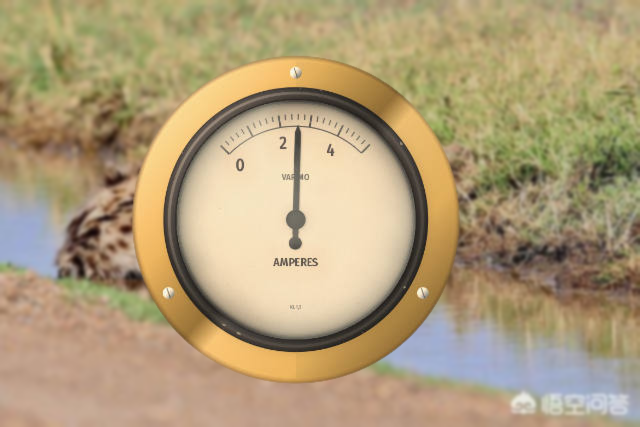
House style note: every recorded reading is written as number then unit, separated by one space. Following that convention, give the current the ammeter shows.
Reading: 2.6 A
